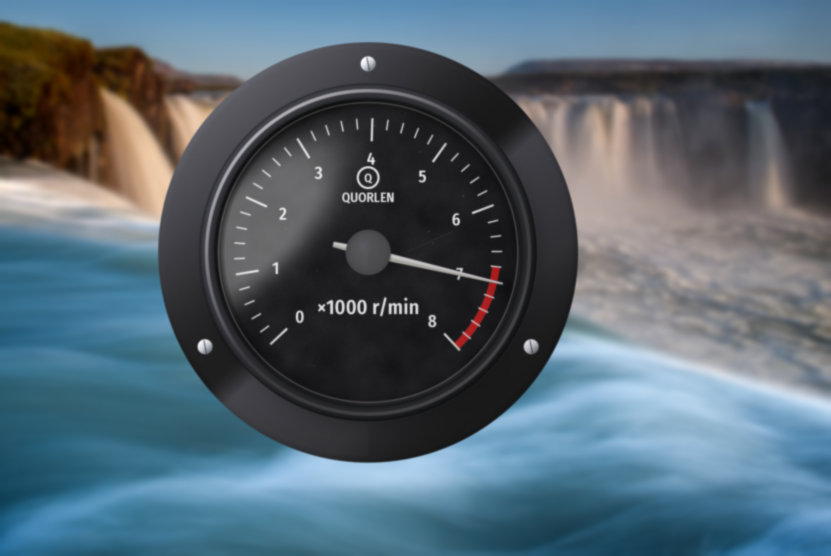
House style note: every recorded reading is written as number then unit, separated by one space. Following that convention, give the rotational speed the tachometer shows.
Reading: 7000 rpm
